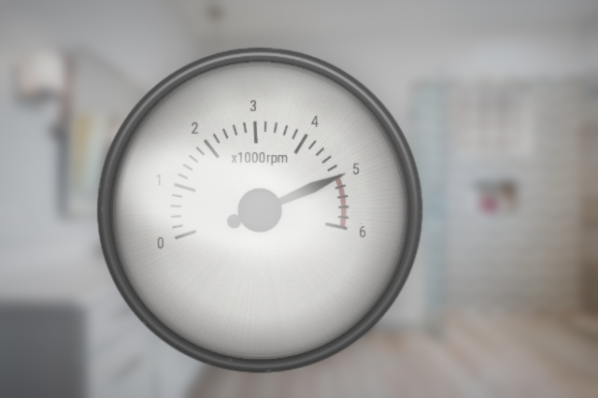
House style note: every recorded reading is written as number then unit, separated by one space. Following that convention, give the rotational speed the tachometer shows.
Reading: 5000 rpm
